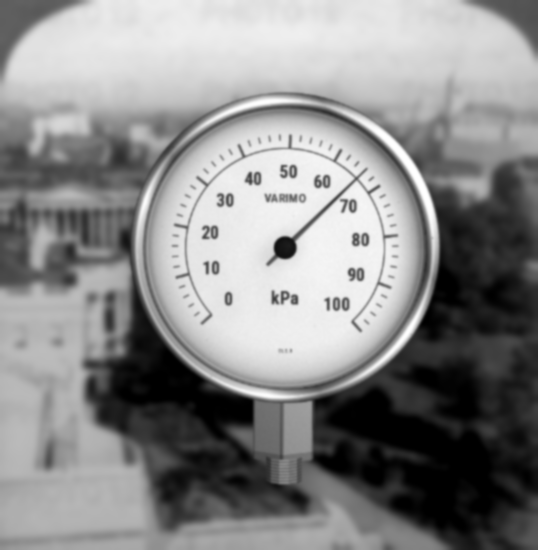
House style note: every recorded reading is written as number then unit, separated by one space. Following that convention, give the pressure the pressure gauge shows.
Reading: 66 kPa
